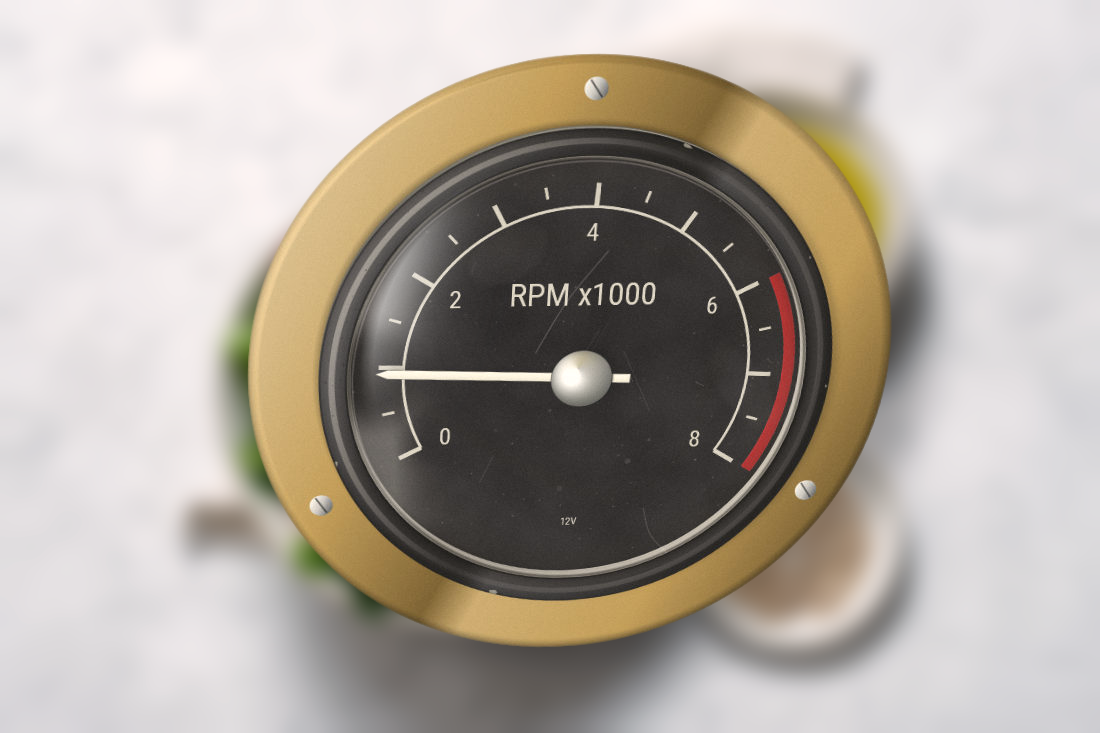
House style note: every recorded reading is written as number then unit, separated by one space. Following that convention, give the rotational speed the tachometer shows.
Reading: 1000 rpm
